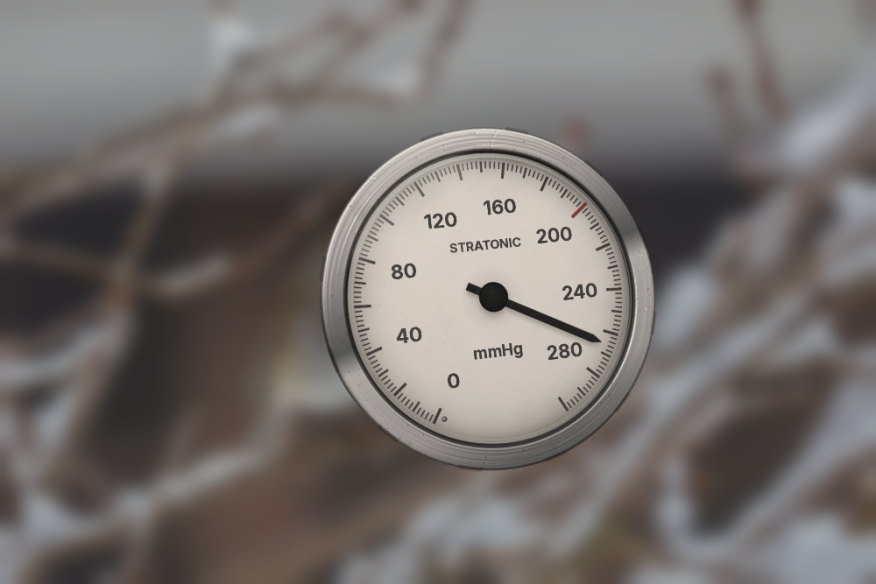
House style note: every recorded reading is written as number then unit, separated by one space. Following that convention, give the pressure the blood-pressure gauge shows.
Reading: 266 mmHg
